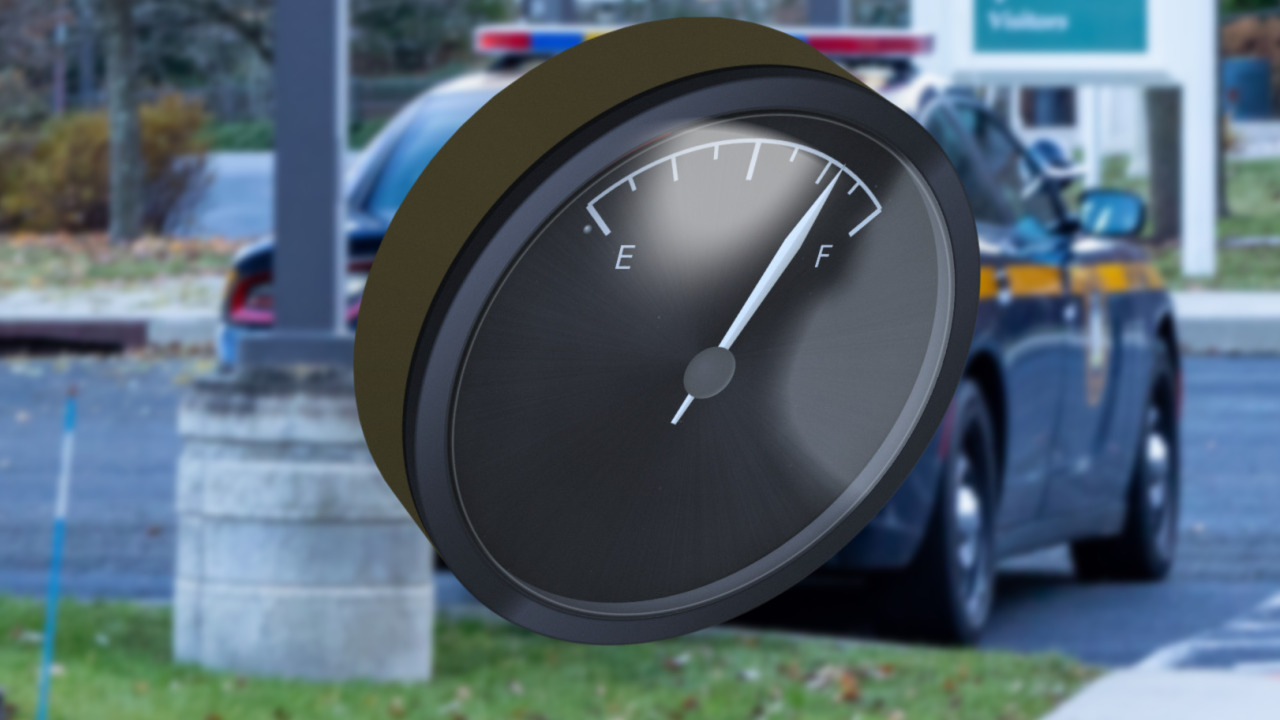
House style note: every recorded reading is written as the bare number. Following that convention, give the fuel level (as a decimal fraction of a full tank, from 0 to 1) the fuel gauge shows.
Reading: 0.75
